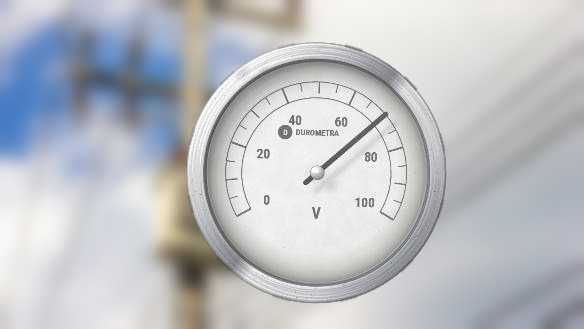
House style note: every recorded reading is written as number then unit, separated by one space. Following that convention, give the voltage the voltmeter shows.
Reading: 70 V
